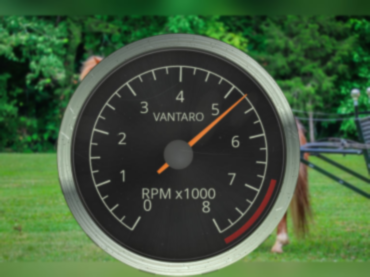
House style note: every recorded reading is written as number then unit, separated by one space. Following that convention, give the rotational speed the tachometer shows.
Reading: 5250 rpm
